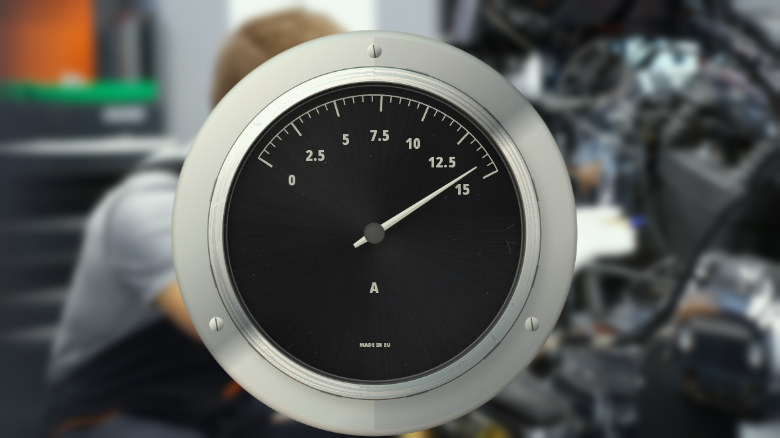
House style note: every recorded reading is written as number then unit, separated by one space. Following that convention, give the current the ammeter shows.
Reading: 14.25 A
